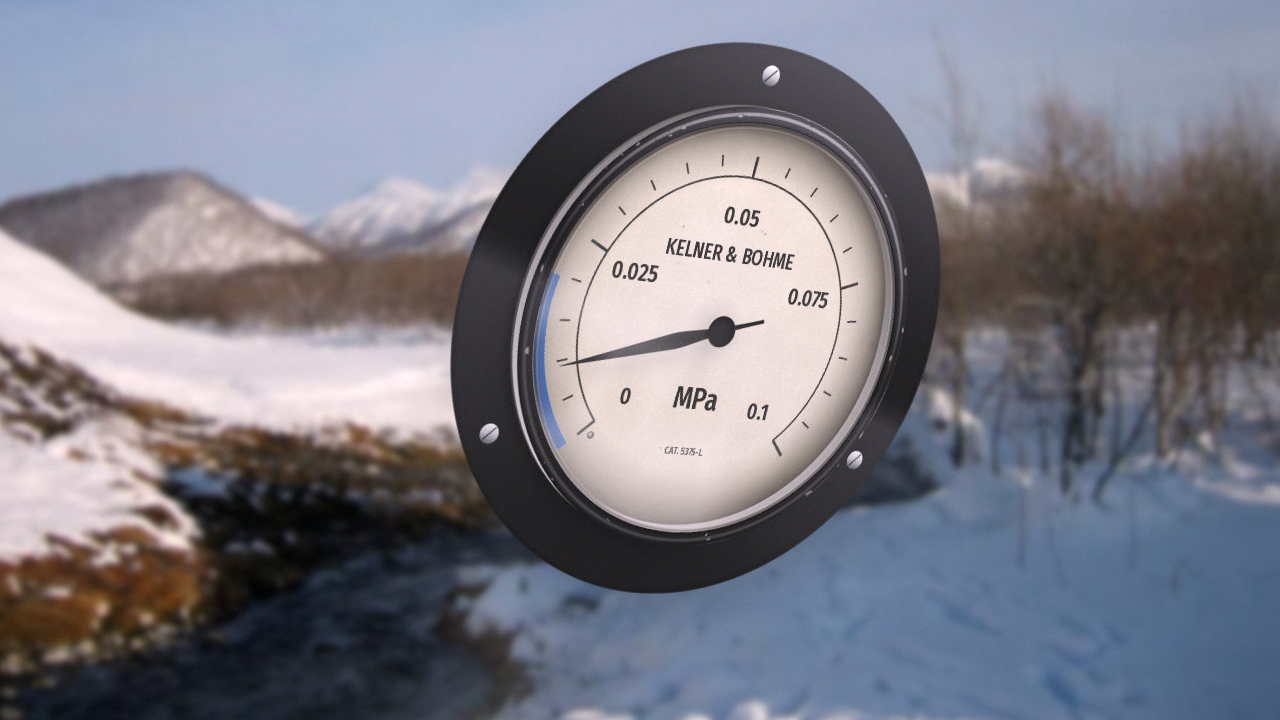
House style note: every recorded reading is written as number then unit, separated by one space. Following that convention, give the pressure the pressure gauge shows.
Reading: 0.01 MPa
